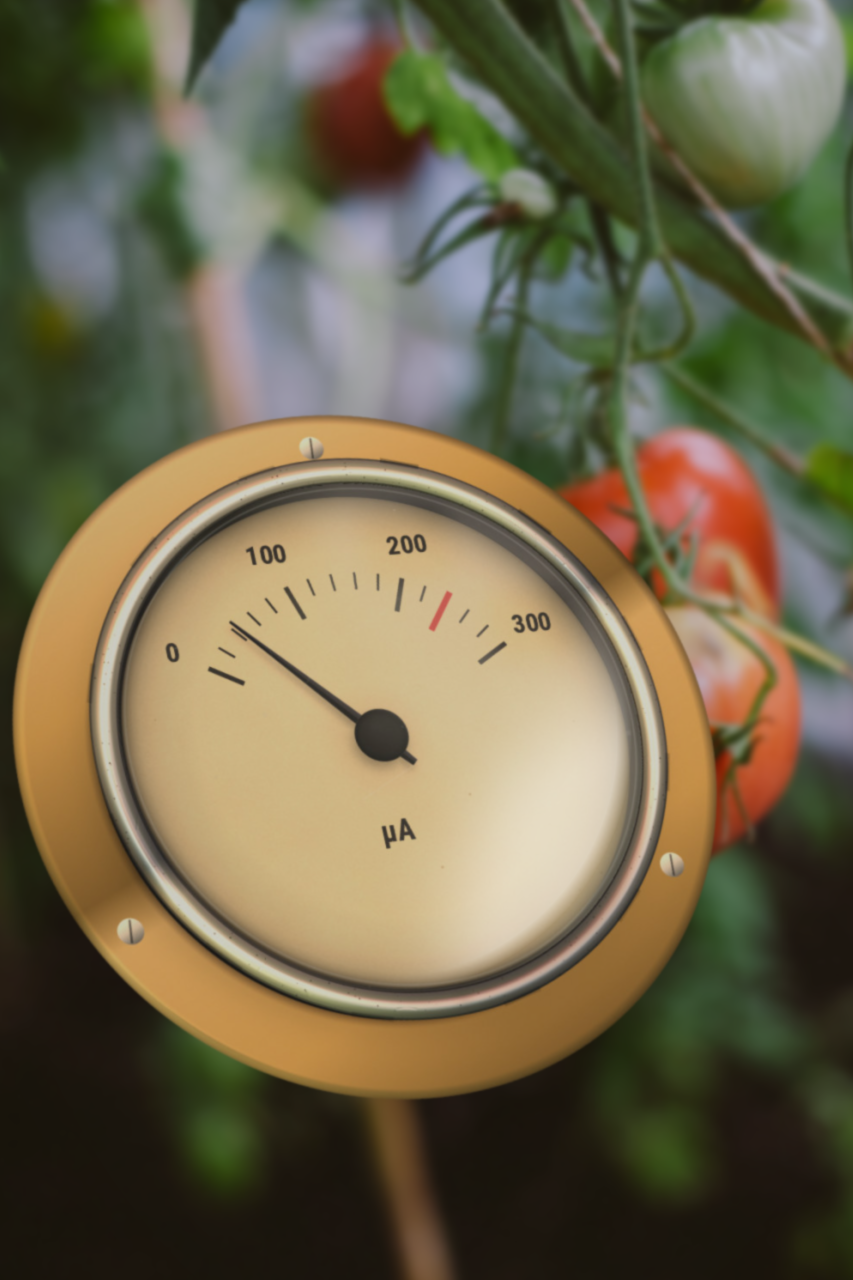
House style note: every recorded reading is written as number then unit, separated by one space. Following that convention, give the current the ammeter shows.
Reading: 40 µA
